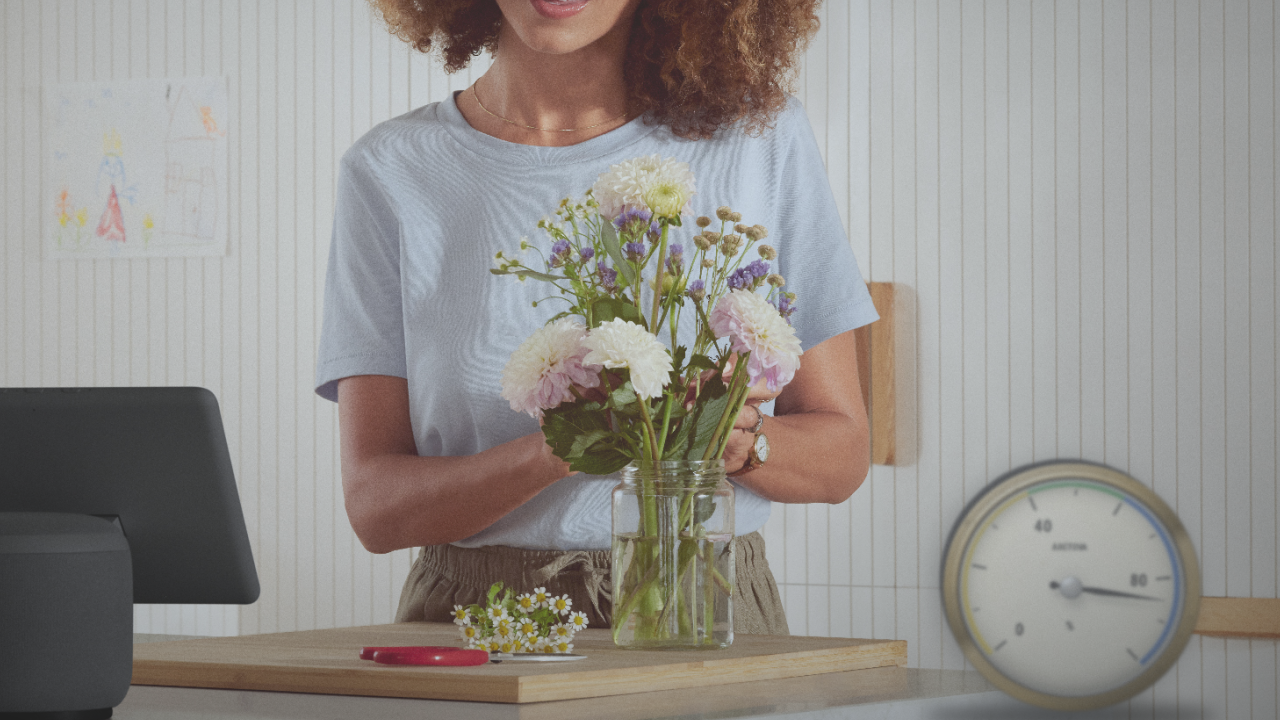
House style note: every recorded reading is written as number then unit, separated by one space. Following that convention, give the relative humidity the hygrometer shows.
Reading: 85 %
